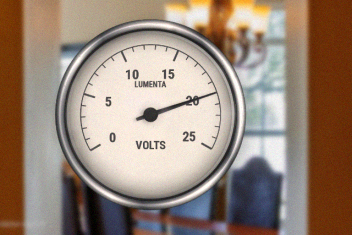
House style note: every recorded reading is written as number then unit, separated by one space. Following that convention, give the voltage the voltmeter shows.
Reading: 20 V
